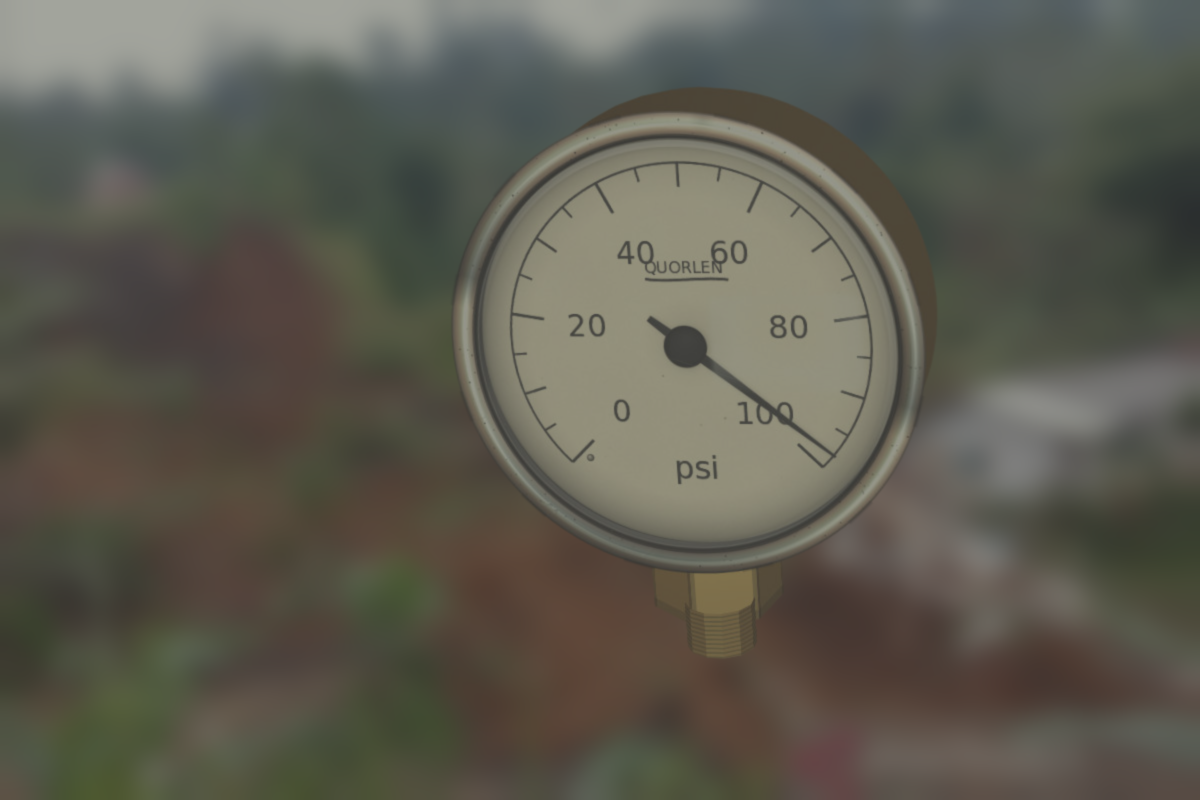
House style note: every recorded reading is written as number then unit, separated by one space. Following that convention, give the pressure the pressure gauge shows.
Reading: 97.5 psi
